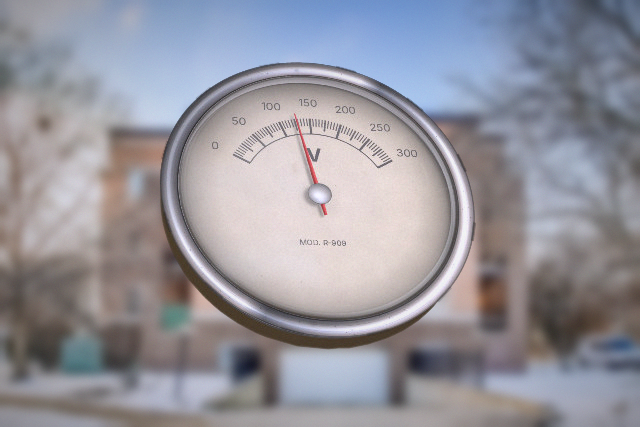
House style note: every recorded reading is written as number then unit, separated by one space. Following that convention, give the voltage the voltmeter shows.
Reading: 125 V
